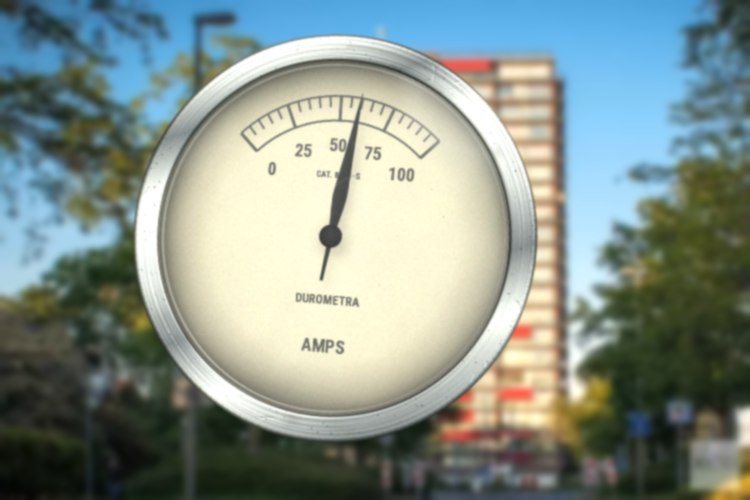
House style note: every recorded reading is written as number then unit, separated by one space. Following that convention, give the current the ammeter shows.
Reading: 60 A
